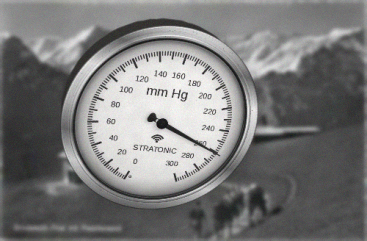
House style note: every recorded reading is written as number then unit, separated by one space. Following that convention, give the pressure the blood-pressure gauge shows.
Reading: 260 mmHg
